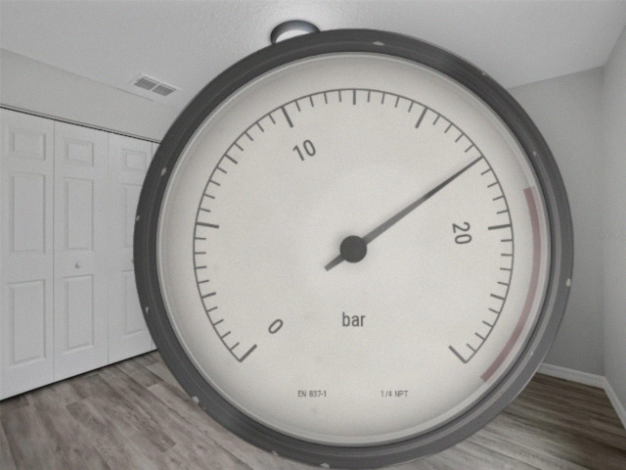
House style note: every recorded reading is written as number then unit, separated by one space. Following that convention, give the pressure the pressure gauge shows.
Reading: 17.5 bar
